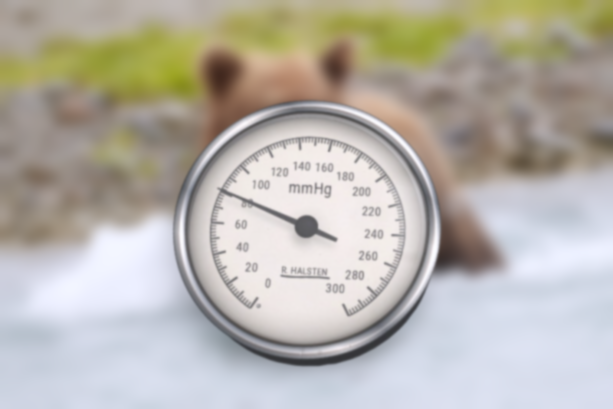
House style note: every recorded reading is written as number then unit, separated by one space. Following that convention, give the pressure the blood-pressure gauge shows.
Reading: 80 mmHg
